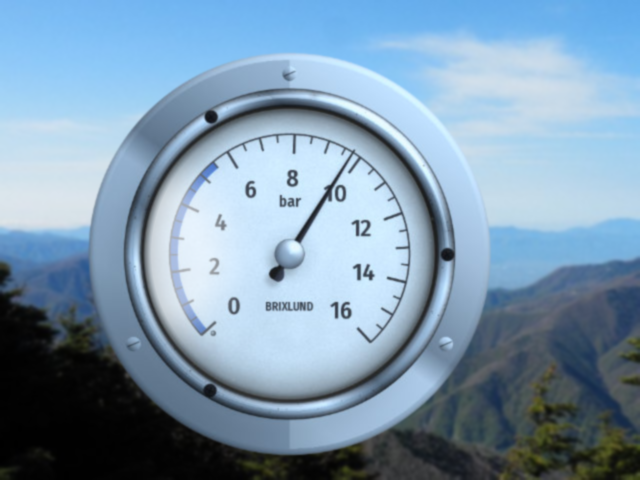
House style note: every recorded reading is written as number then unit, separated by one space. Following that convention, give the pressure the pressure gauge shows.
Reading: 9.75 bar
